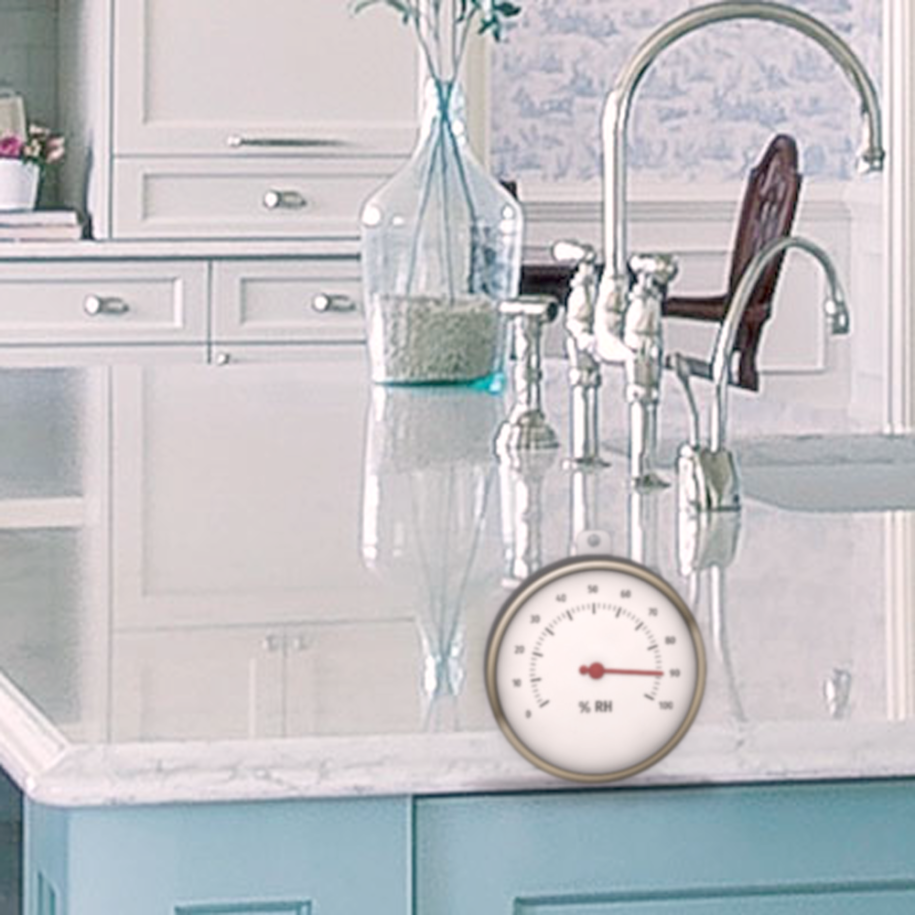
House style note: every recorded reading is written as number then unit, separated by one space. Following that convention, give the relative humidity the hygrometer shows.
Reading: 90 %
